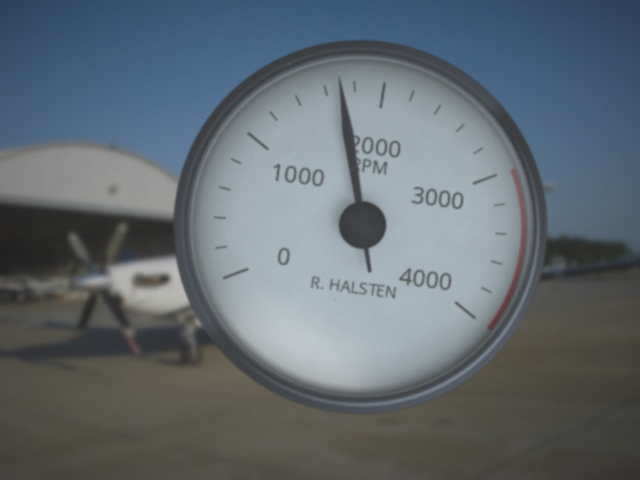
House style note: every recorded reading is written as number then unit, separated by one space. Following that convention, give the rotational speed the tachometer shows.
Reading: 1700 rpm
